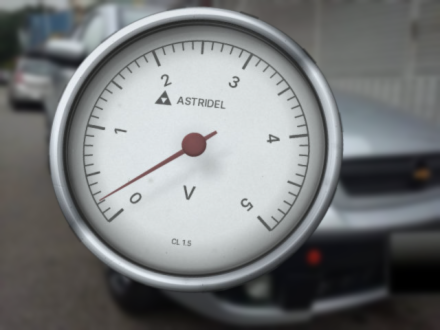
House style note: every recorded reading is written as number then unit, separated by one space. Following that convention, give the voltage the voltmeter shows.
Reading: 0.2 V
